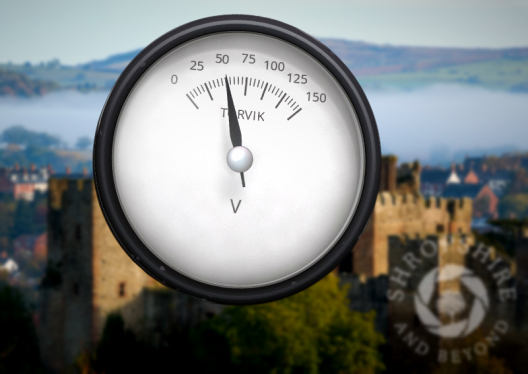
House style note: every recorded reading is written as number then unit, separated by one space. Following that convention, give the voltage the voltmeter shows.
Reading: 50 V
